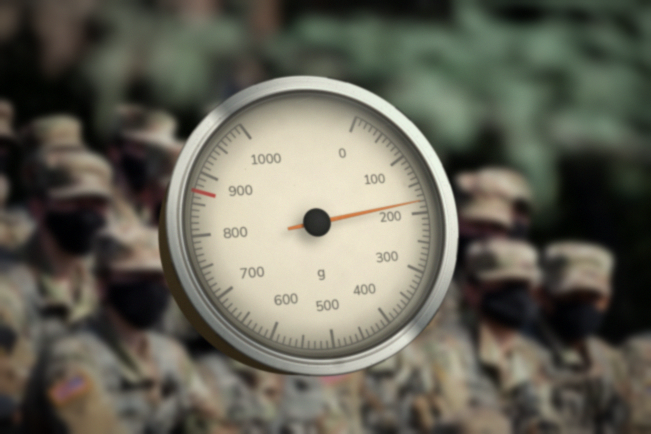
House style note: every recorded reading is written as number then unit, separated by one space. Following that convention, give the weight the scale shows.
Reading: 180 g
